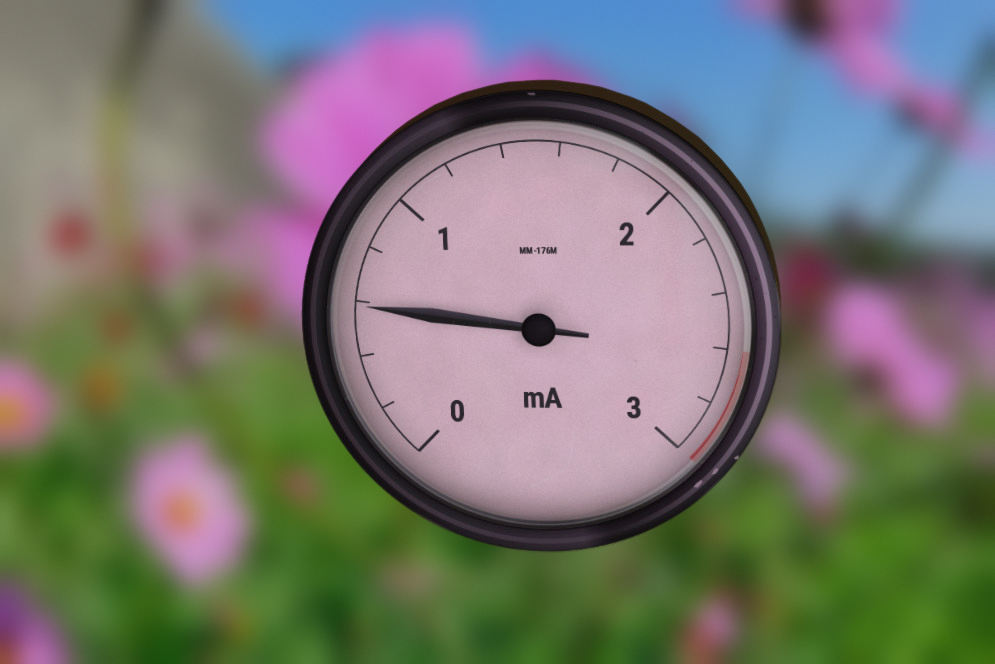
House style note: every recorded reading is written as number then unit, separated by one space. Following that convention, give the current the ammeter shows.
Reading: 0.6 mA
